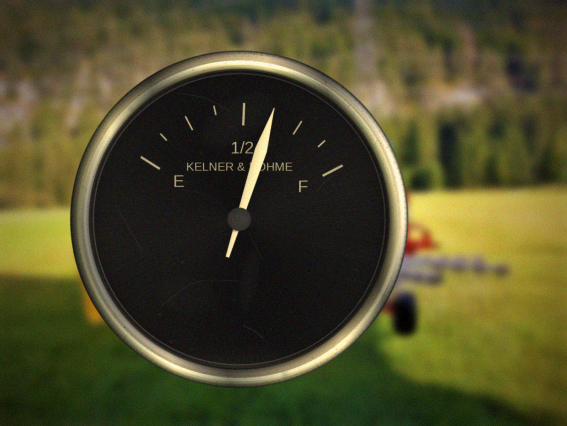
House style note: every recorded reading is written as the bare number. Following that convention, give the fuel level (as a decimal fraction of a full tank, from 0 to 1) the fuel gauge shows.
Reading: 0.625
